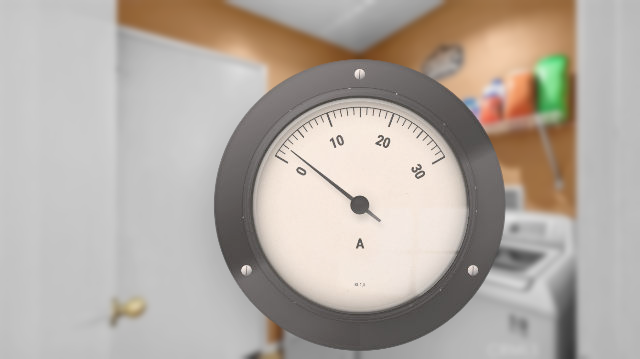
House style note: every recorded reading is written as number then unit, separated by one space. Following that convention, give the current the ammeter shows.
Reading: 2 A
